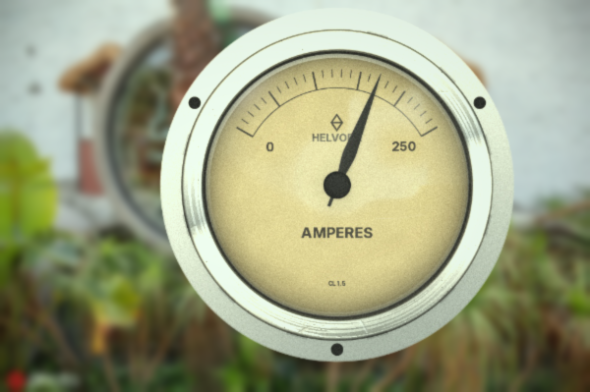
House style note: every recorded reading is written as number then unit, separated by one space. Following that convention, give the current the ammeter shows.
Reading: 170 A
